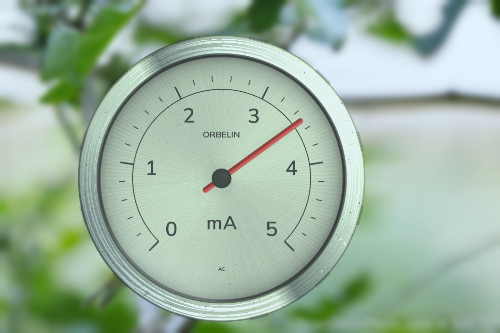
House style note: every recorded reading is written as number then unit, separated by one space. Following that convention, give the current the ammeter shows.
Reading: 3.5 mA
